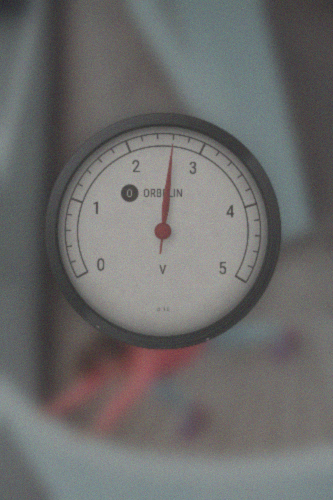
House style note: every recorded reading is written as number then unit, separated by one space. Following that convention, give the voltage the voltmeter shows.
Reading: 2.6 V
